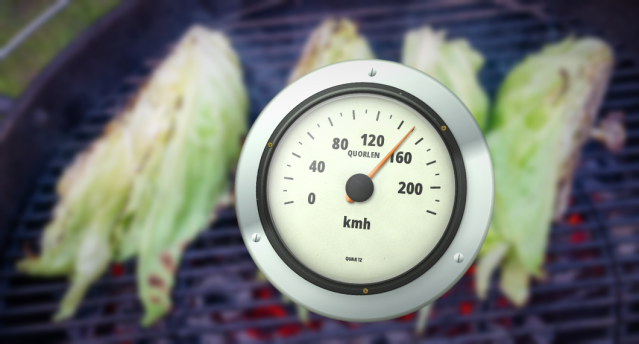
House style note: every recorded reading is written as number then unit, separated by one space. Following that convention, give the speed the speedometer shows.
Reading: 150 km/h
